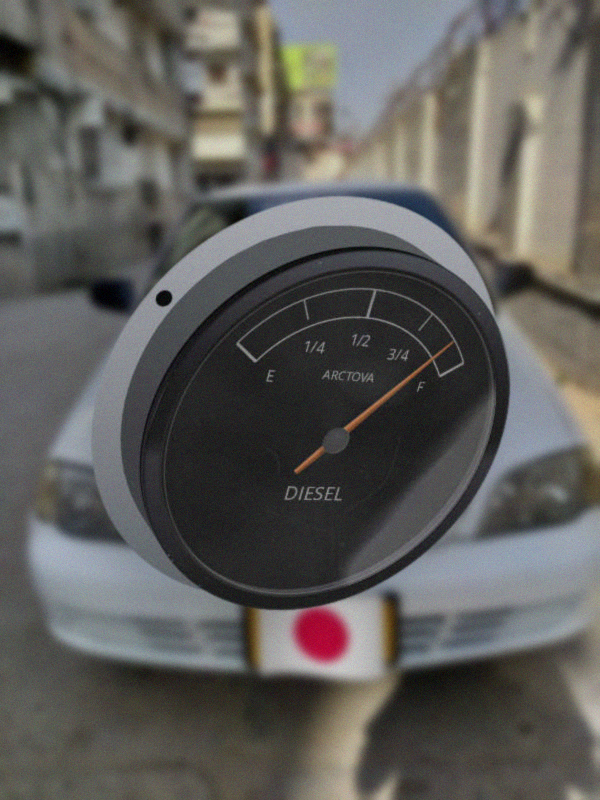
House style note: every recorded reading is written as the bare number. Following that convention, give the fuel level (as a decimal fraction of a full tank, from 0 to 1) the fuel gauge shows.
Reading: 0.875
